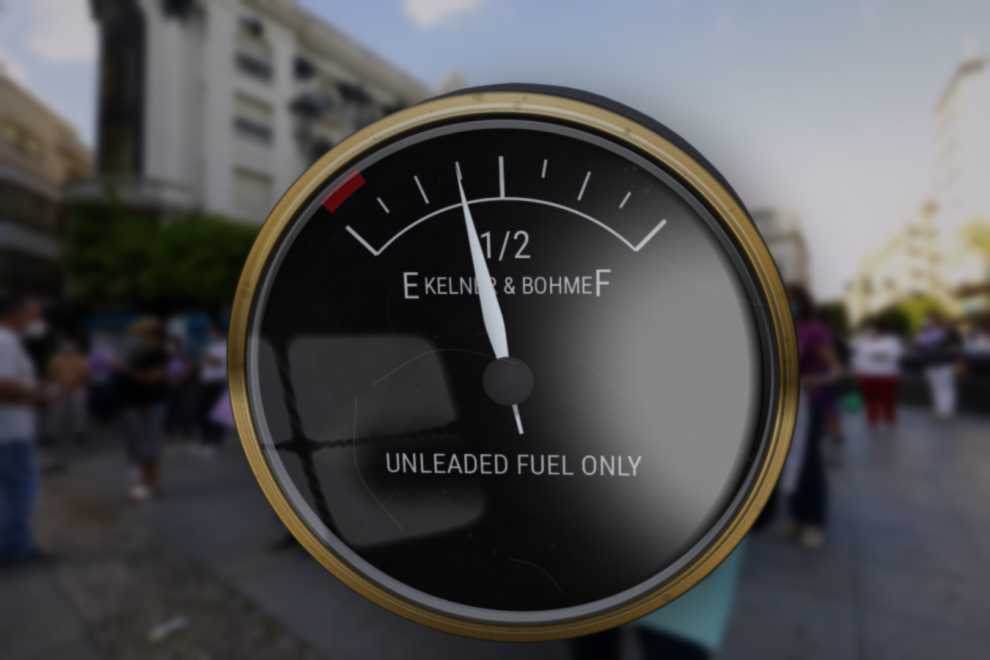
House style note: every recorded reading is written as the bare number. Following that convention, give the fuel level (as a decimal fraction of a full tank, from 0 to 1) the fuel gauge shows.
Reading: 0.375
